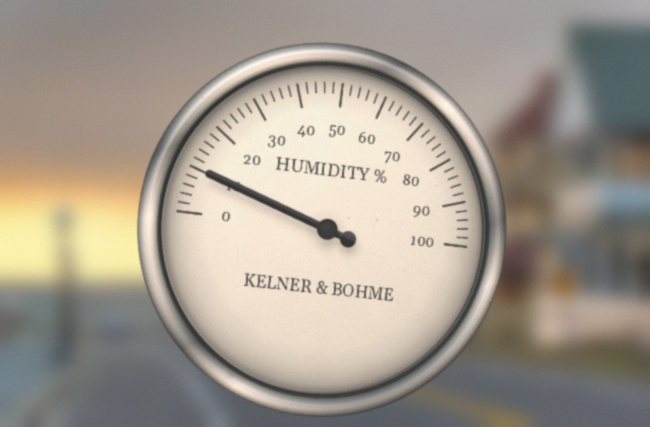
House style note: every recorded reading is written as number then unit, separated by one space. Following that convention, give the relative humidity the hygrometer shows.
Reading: 10 %
